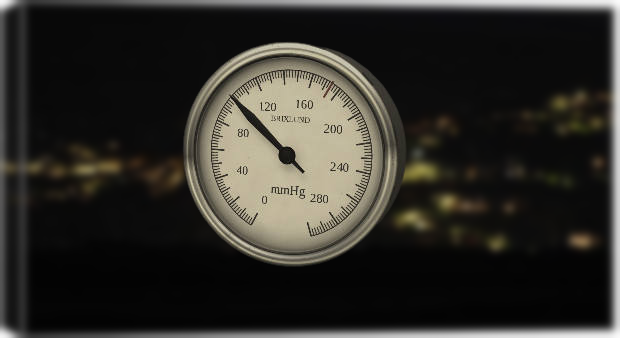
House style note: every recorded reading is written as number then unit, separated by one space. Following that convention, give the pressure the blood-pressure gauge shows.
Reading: 100 mmHg
